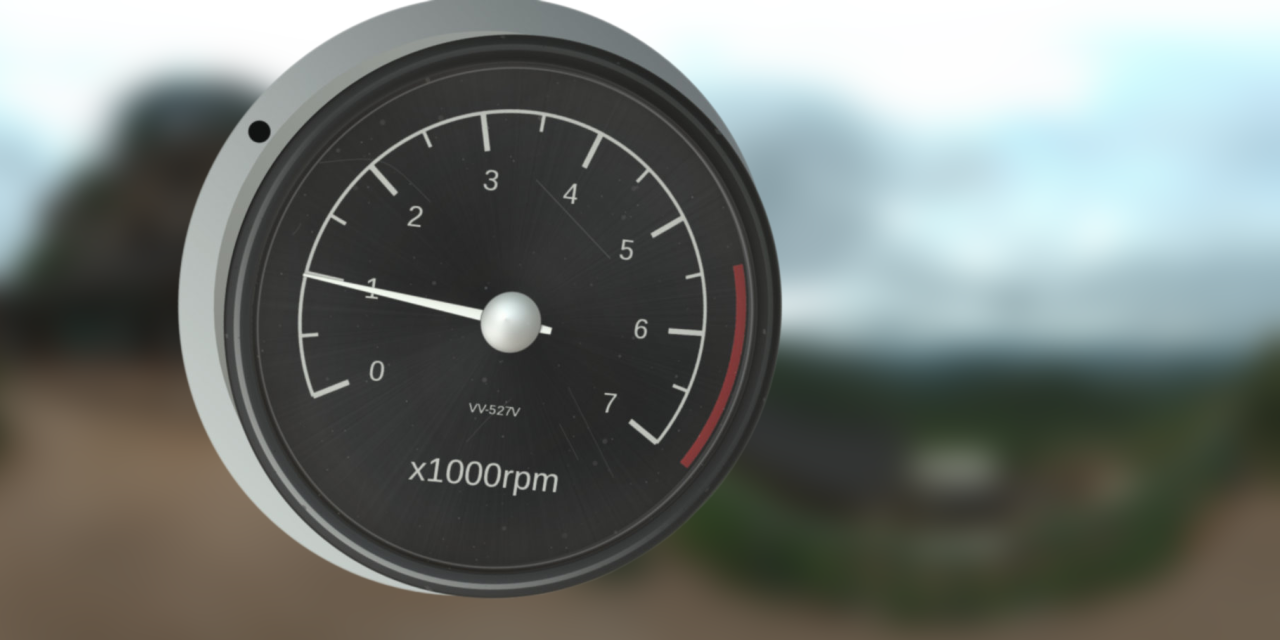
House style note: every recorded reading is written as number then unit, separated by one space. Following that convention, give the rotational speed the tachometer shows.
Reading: 1000 rpm
